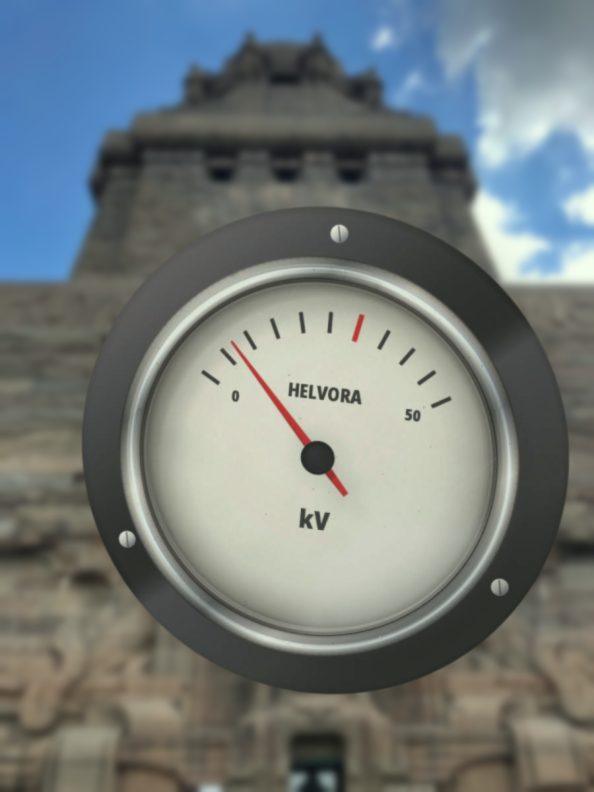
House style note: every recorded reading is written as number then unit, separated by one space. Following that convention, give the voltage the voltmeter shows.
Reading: 7.5 kV
